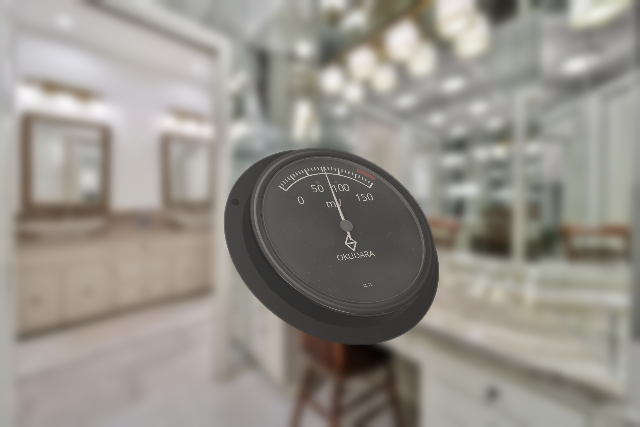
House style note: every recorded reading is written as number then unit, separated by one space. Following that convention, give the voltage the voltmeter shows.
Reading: 75 mV
